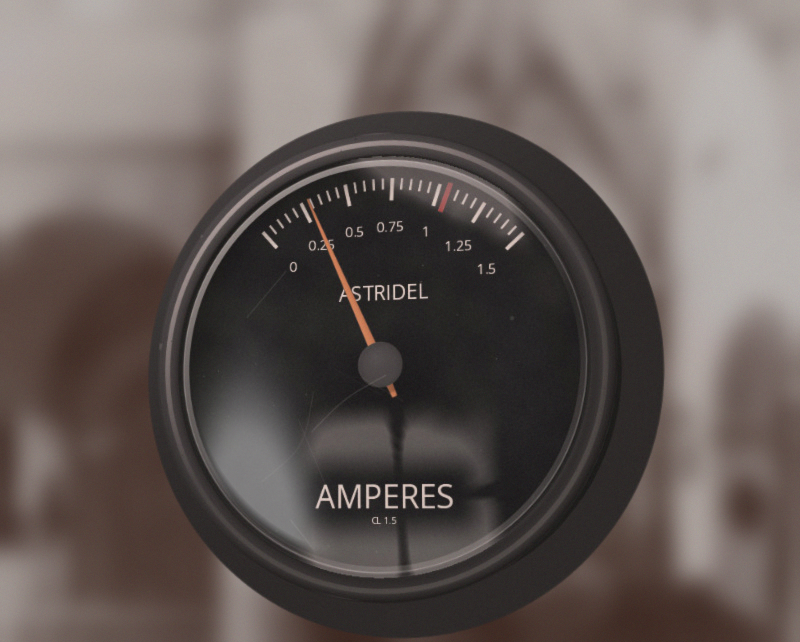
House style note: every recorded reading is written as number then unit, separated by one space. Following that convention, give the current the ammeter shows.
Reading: 0.3 A
